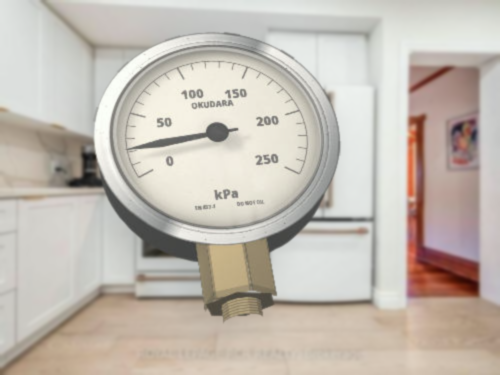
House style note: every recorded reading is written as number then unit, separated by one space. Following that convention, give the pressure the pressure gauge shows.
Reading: 20 kPa
